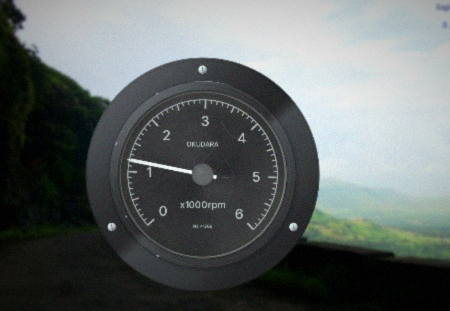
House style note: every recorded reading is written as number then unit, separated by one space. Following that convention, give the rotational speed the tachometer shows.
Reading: 1200 rpm
